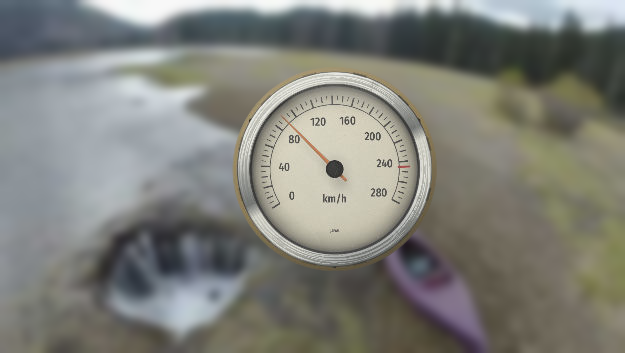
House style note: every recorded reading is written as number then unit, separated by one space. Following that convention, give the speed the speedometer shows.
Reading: 90 km/h
